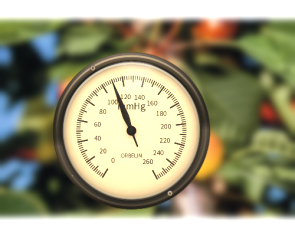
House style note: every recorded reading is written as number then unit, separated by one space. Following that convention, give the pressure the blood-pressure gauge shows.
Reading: 110 mmHg
